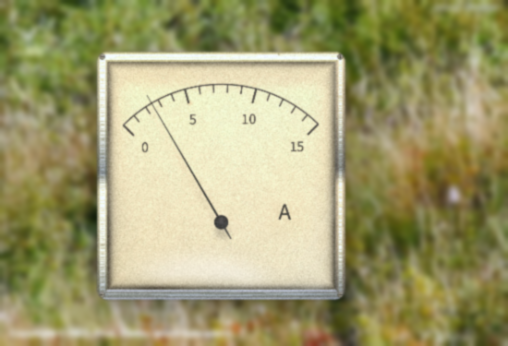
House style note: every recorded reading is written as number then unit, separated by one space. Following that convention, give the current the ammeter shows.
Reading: 2.5 A
